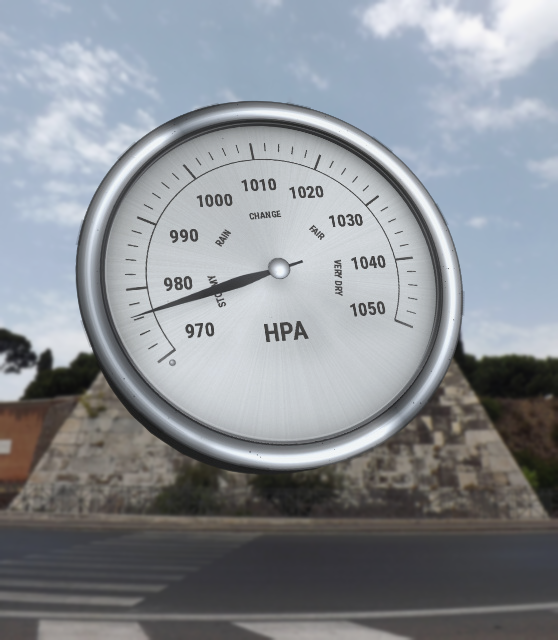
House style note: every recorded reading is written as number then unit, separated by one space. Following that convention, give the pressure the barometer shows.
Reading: 976 hPa
